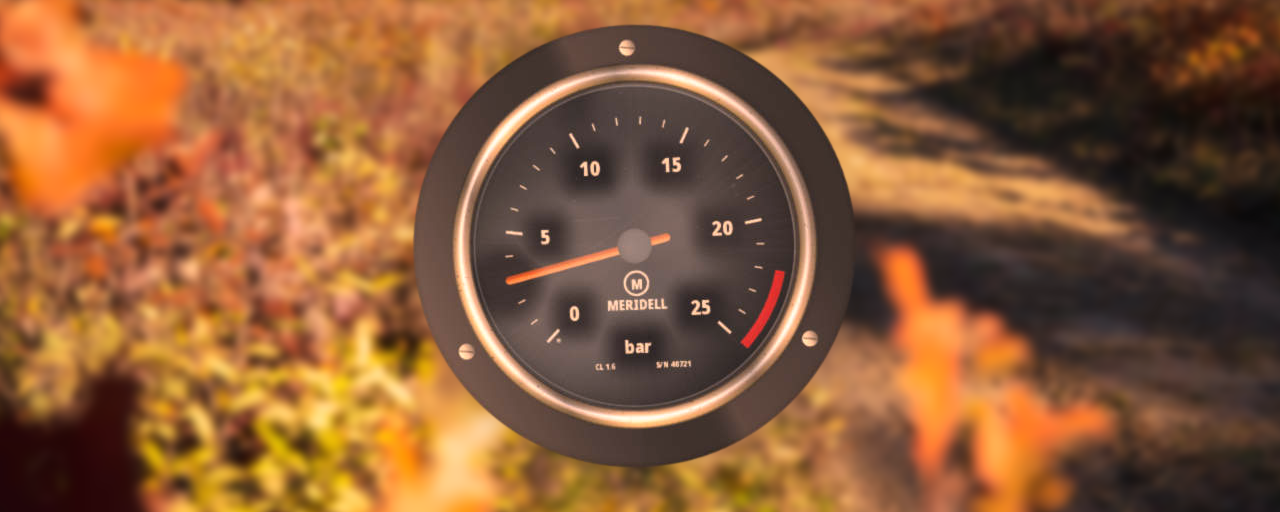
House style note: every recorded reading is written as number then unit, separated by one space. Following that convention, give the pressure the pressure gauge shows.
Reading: 3 bar
